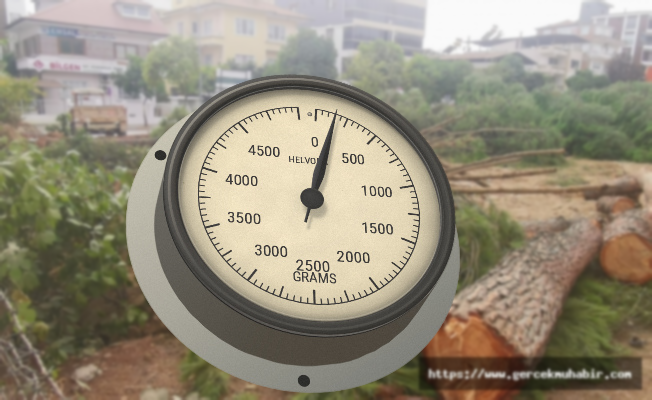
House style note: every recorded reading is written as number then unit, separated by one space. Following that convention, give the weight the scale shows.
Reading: 150 g
